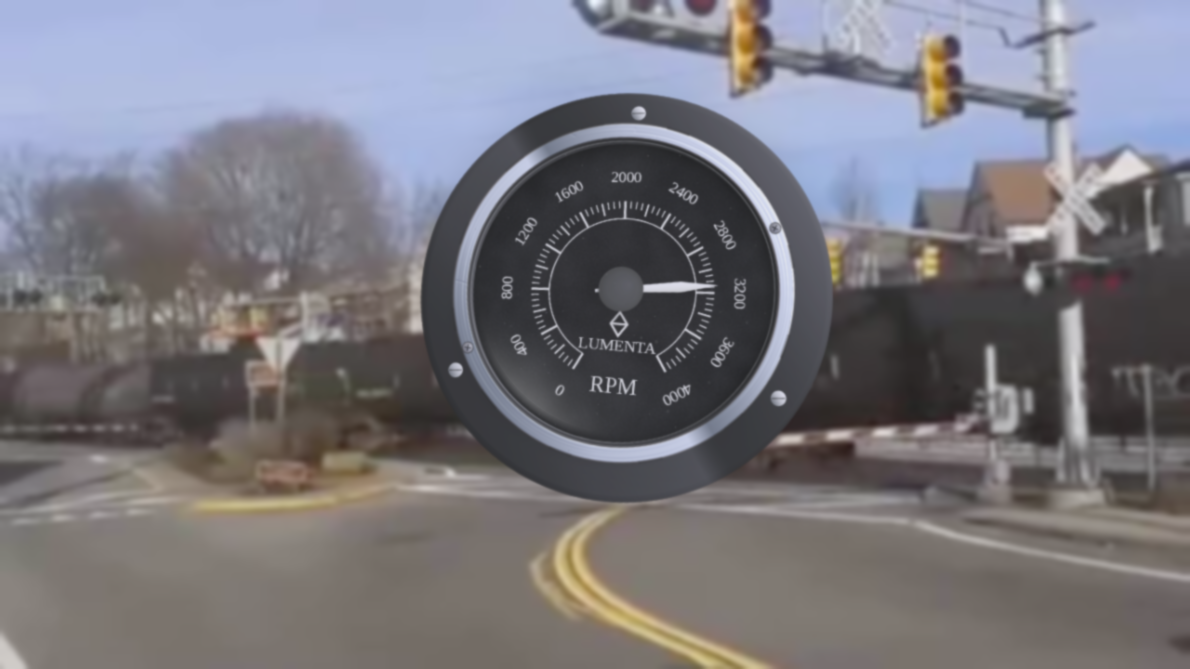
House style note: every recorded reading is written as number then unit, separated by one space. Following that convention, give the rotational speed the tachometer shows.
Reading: 3150 rpm
